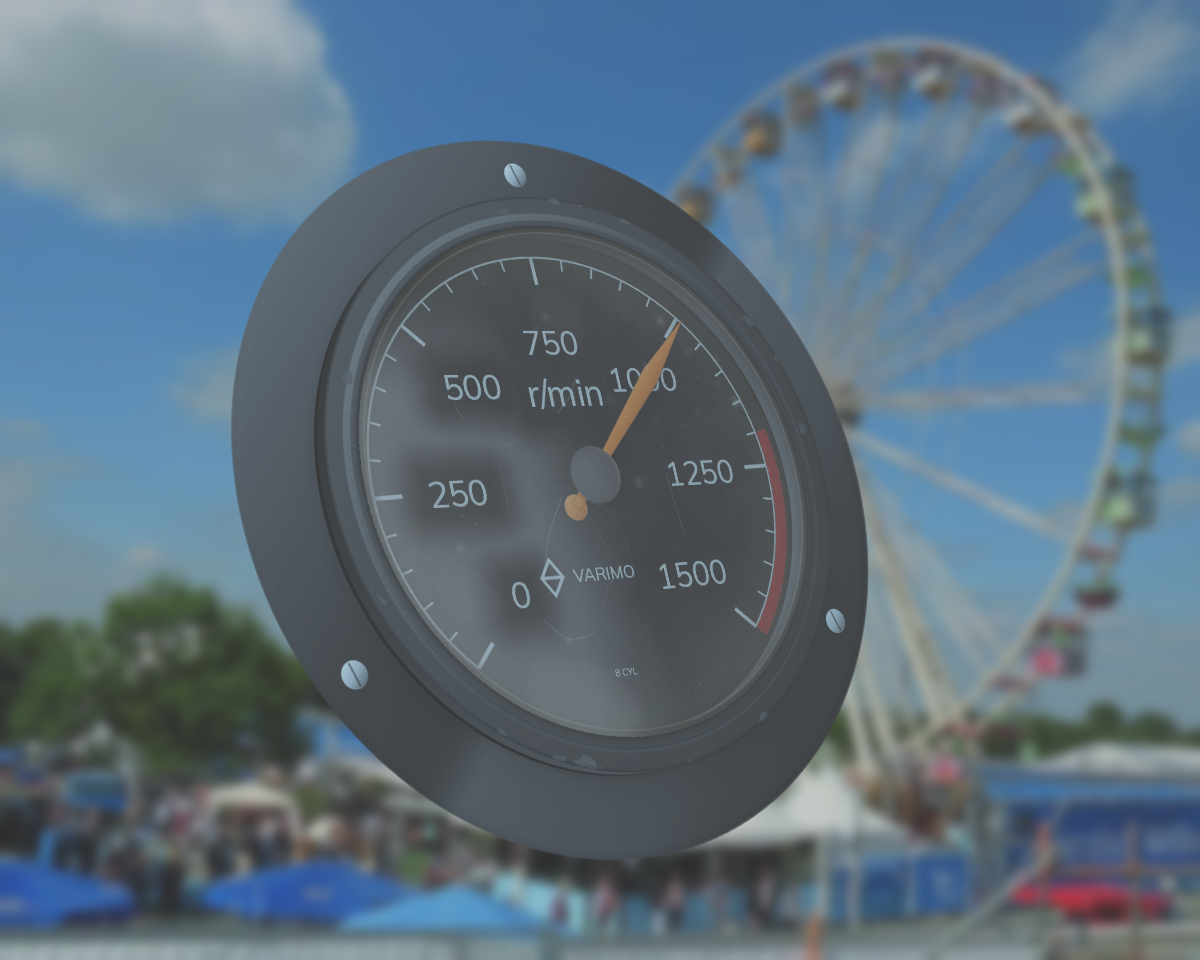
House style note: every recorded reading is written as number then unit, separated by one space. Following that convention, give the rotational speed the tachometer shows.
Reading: 1000 rpm
